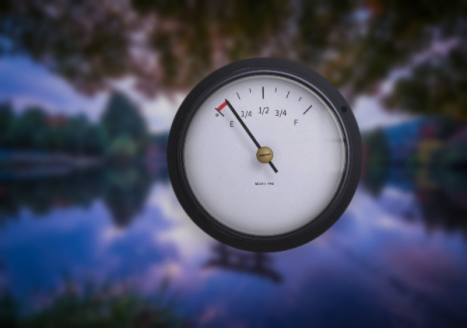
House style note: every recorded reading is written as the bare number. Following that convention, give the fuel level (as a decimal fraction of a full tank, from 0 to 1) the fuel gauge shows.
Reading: 0.125
